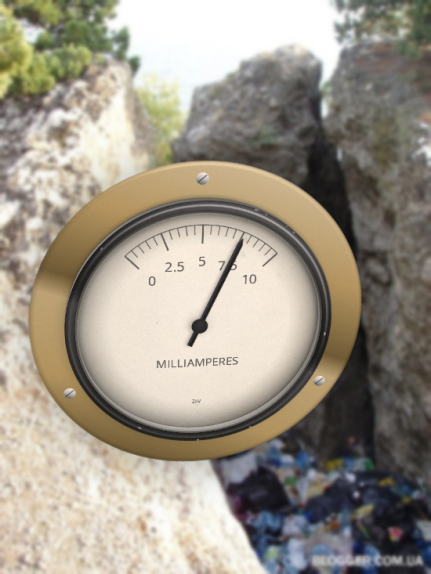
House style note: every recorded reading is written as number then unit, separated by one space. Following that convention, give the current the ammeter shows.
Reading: 7.5 mA
